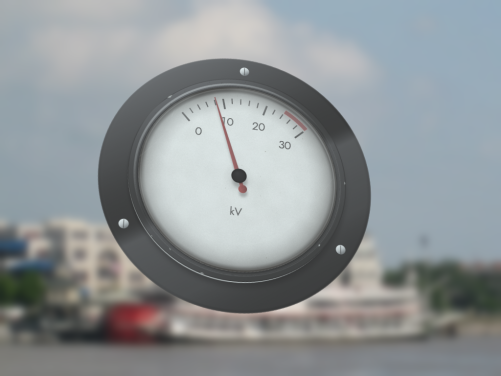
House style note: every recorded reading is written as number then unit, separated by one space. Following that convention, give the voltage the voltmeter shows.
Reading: 8 kV
